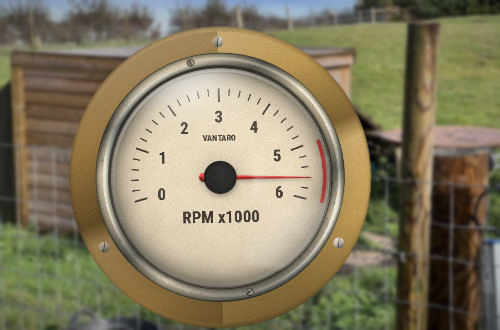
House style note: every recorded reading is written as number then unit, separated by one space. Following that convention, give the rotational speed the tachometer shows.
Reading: 5600 rpm
